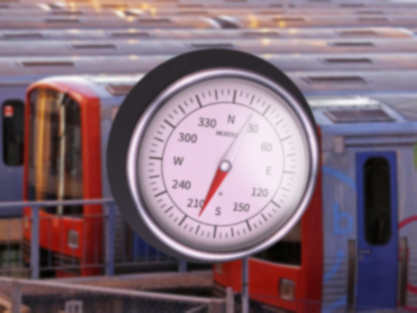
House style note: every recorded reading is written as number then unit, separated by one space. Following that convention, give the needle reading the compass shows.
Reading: 200 °
